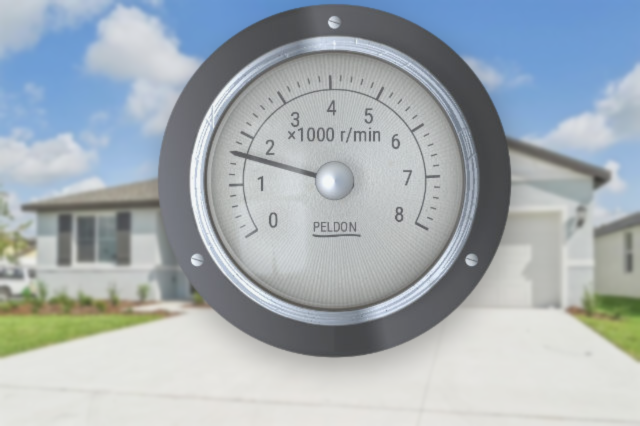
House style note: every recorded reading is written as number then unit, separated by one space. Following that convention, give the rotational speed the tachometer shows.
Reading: 1600 rpm
